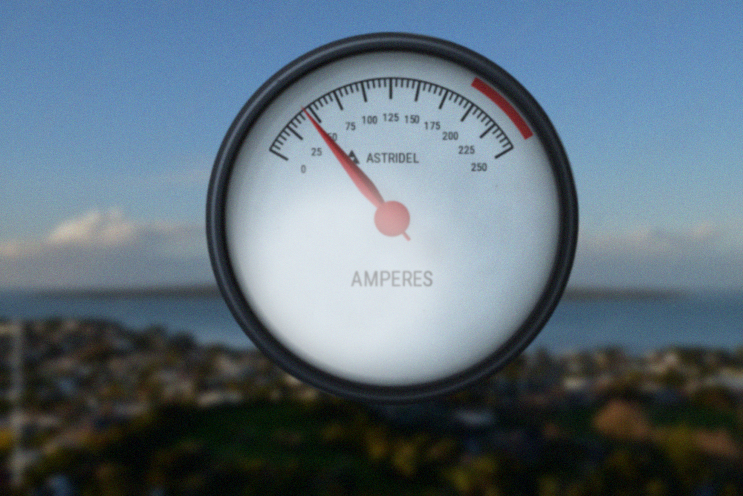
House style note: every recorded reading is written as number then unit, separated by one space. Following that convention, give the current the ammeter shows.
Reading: 45 A
